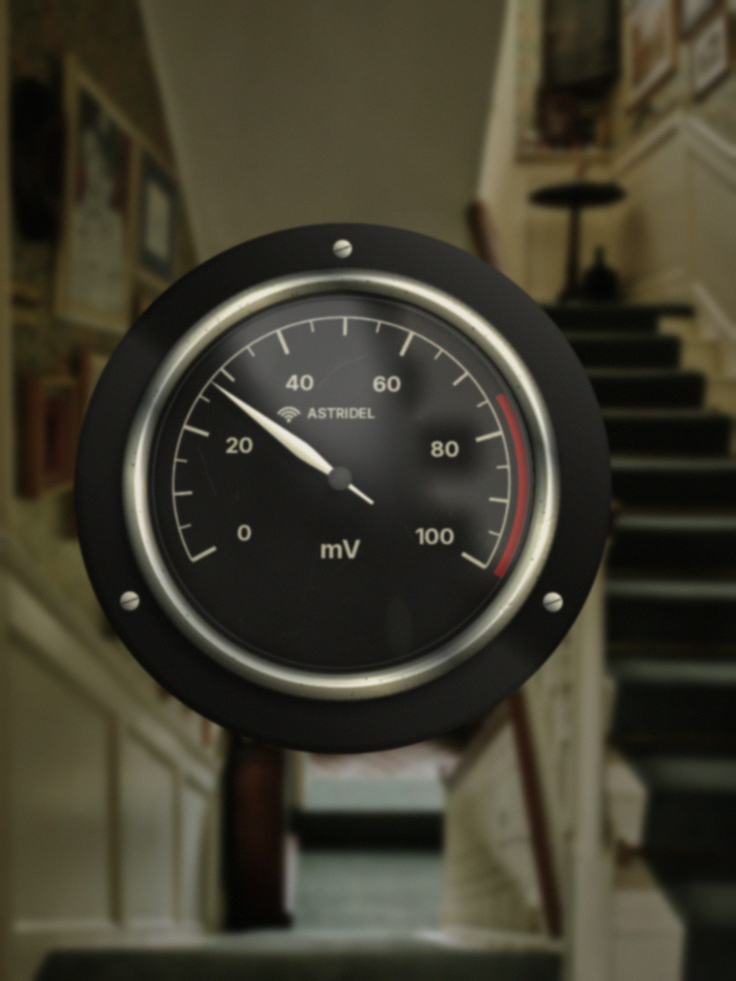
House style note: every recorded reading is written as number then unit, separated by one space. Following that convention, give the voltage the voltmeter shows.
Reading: 27.5 mV
